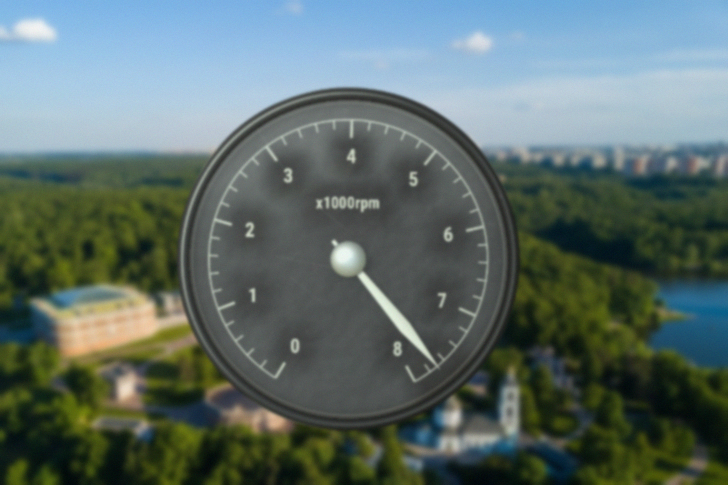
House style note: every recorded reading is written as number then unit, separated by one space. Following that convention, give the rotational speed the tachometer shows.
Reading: 7700 rpm
